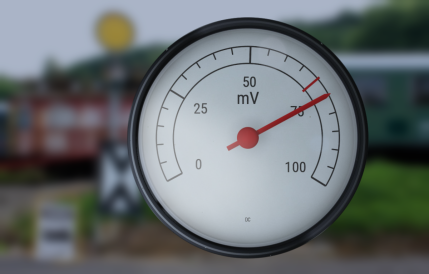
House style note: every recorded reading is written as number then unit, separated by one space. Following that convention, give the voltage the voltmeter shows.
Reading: 75 mV
